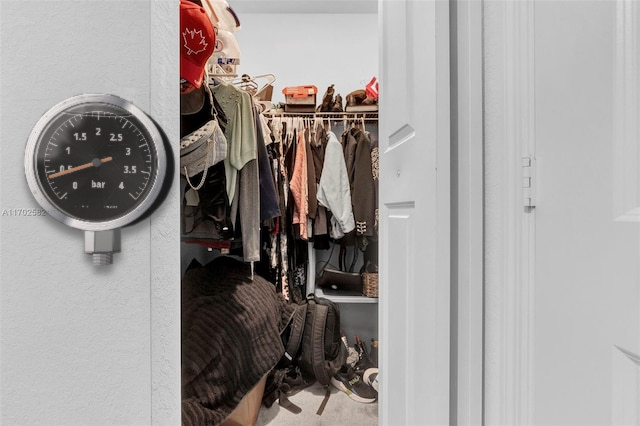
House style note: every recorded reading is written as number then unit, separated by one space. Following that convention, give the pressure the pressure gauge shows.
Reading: 0.4 bar
